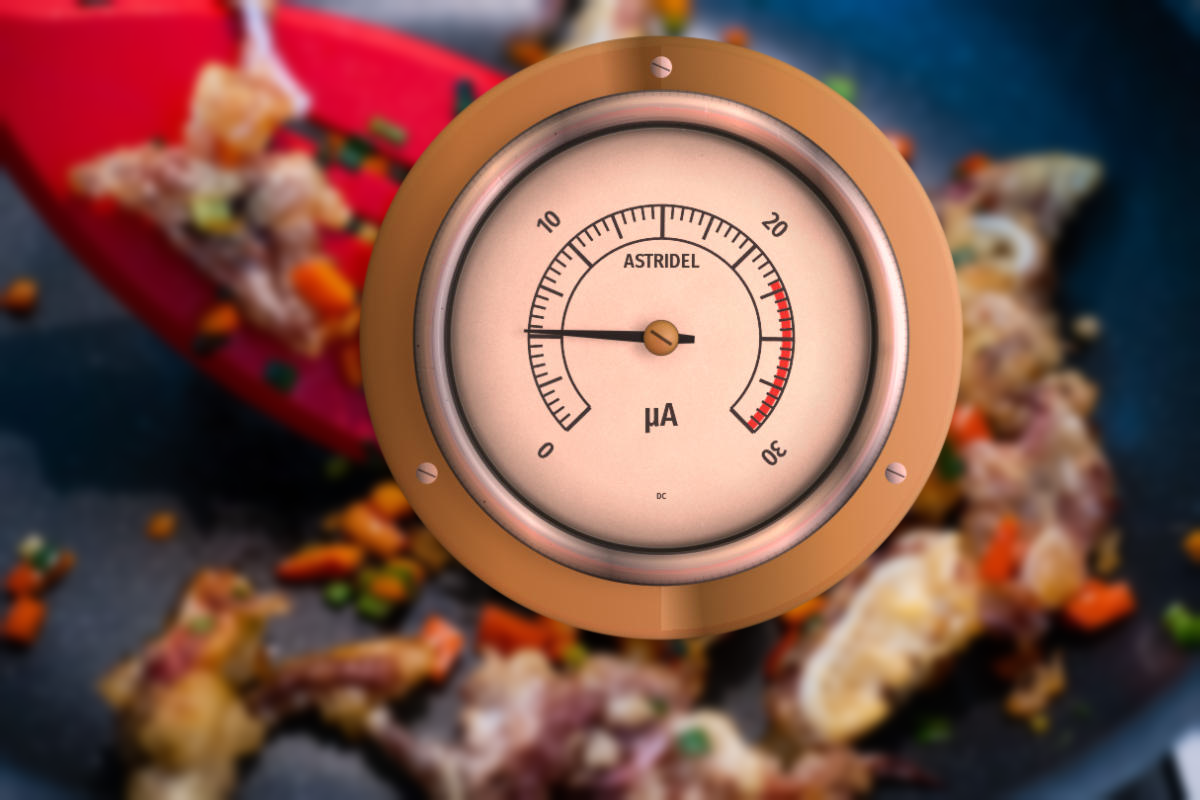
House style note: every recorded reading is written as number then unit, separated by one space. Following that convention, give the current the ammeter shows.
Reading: 5.25 µA
